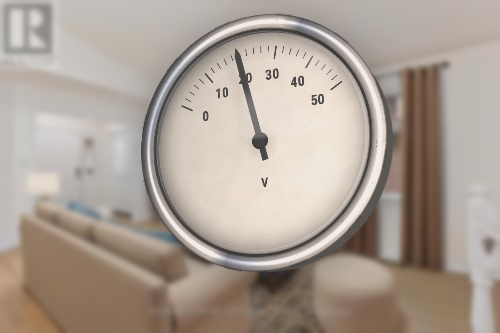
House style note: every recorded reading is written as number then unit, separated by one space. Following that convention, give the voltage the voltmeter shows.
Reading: 20 V
